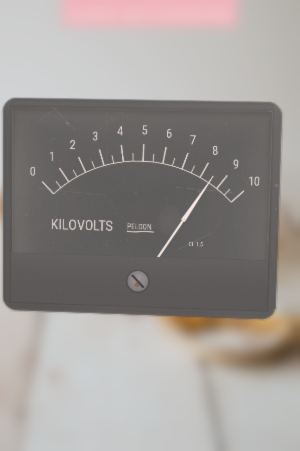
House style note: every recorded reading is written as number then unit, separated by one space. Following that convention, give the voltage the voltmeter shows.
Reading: 8.5 kV
